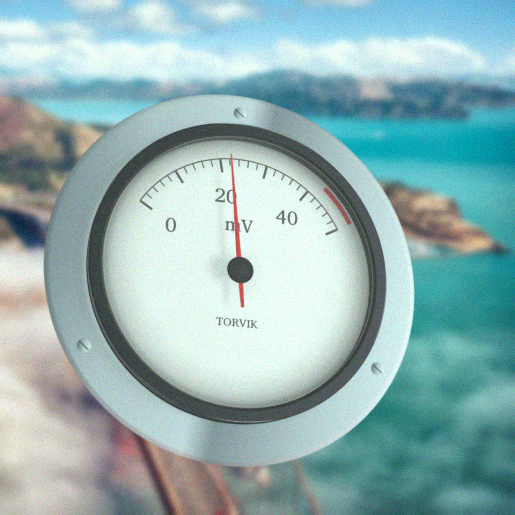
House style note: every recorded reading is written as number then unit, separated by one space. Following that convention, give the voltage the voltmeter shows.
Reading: 22 mV
